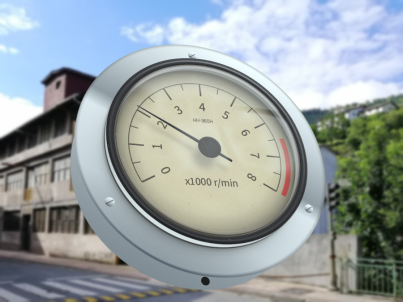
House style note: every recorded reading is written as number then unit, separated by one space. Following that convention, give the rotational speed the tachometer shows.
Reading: 2000 rpm
